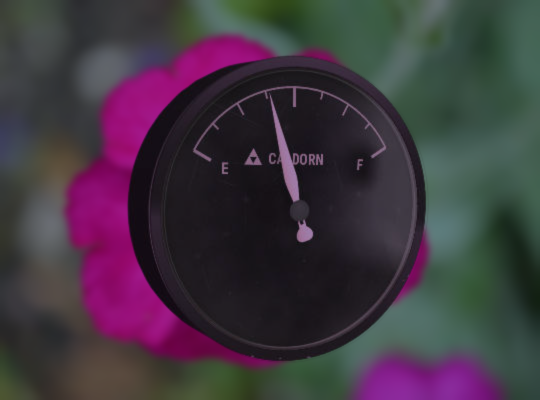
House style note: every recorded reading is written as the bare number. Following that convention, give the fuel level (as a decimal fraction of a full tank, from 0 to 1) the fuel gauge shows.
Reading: 0.375
